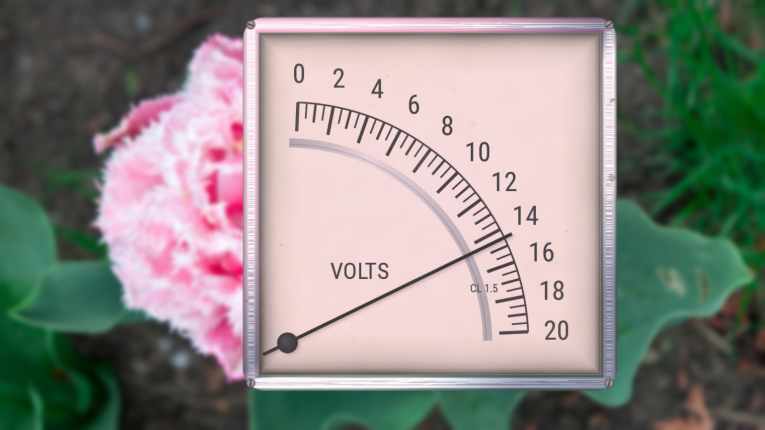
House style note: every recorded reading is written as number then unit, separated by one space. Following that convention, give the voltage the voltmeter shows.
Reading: 14.5 V
